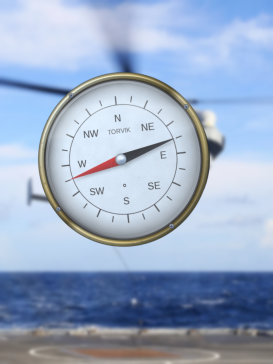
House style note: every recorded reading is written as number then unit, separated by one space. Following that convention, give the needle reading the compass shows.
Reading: 255 °
